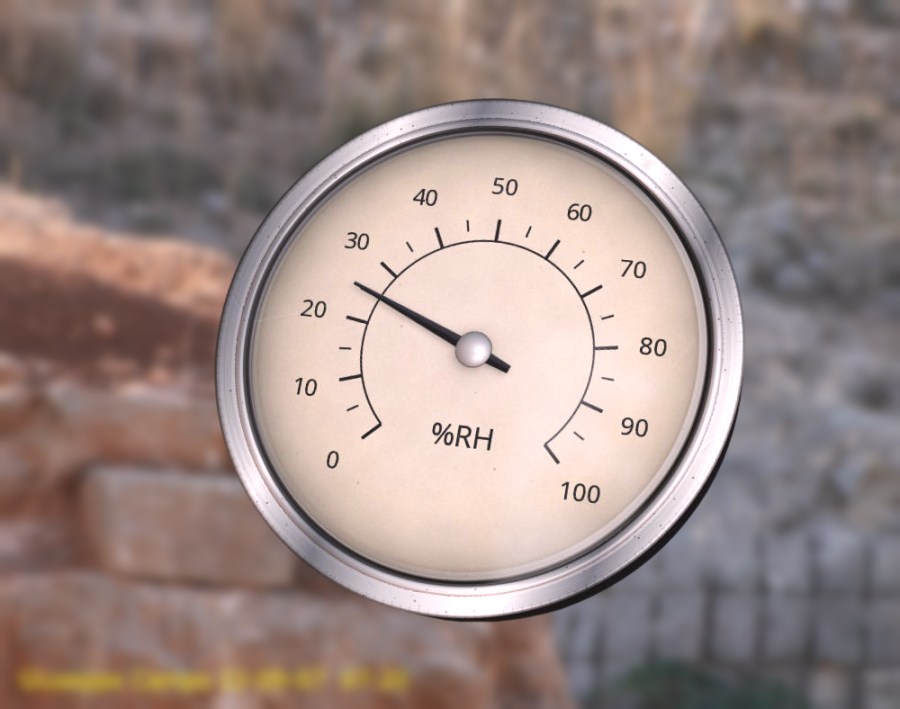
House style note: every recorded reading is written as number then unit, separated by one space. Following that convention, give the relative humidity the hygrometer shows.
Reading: 25 %
